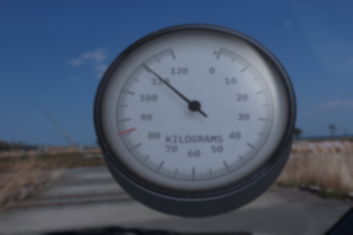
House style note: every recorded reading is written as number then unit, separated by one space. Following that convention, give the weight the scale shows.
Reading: 110 kg
